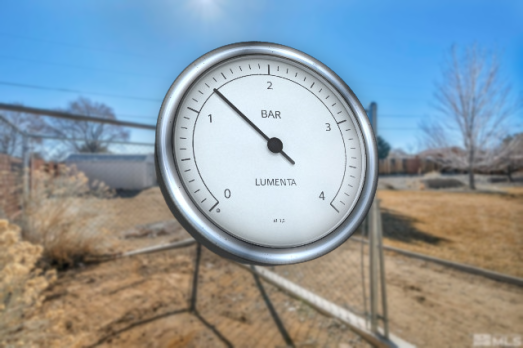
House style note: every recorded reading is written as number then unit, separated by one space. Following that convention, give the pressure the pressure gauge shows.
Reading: 1.3 bar
